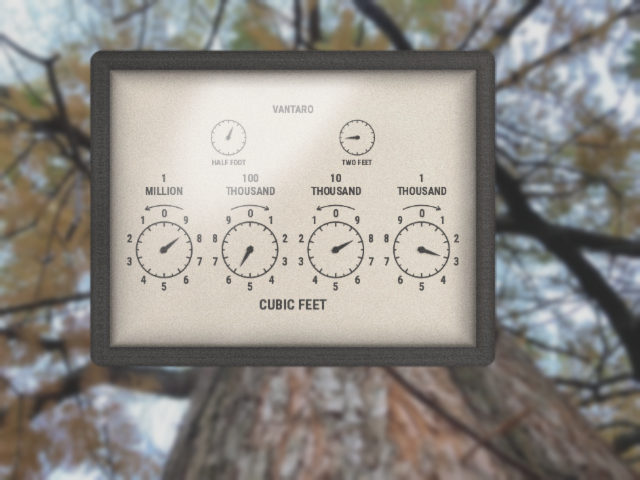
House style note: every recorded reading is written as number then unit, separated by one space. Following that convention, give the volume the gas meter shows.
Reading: 858300 ft³
